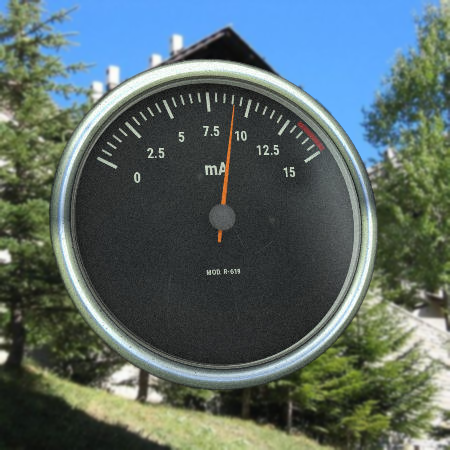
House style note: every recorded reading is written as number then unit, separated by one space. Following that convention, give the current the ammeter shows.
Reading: 9 mA
